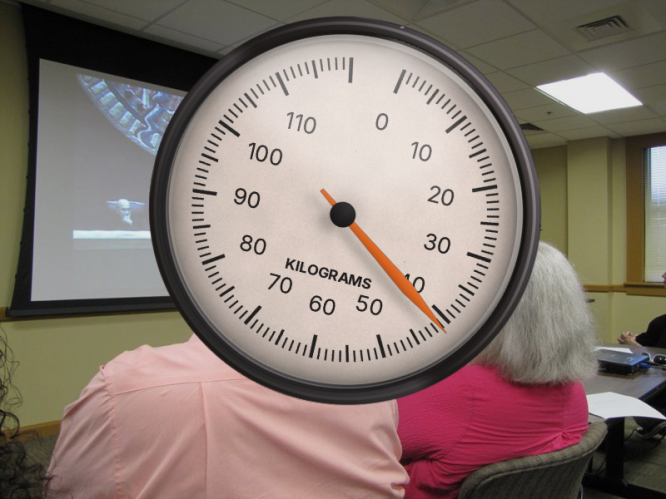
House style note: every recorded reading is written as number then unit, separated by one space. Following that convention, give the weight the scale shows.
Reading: 41 kg
